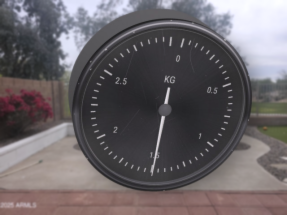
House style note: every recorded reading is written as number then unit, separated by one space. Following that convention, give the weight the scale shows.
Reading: 1.5 kg
